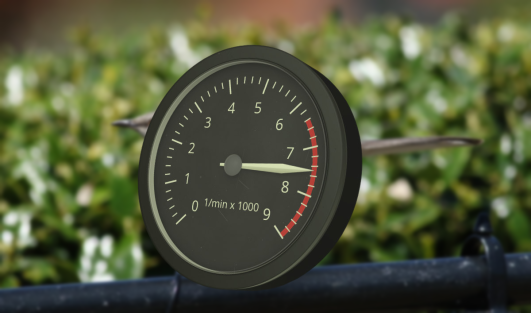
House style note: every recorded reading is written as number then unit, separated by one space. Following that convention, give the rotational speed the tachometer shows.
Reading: 7500 rpm
